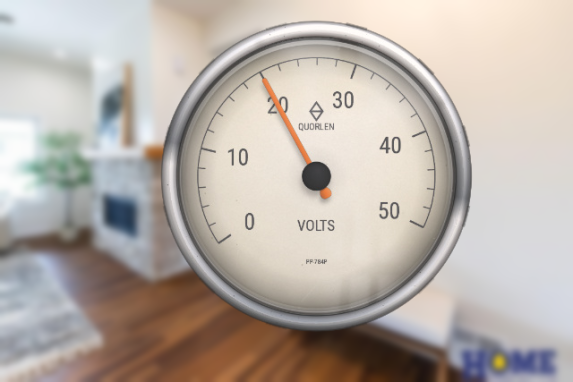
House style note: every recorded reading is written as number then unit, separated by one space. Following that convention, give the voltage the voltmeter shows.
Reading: 20 V
